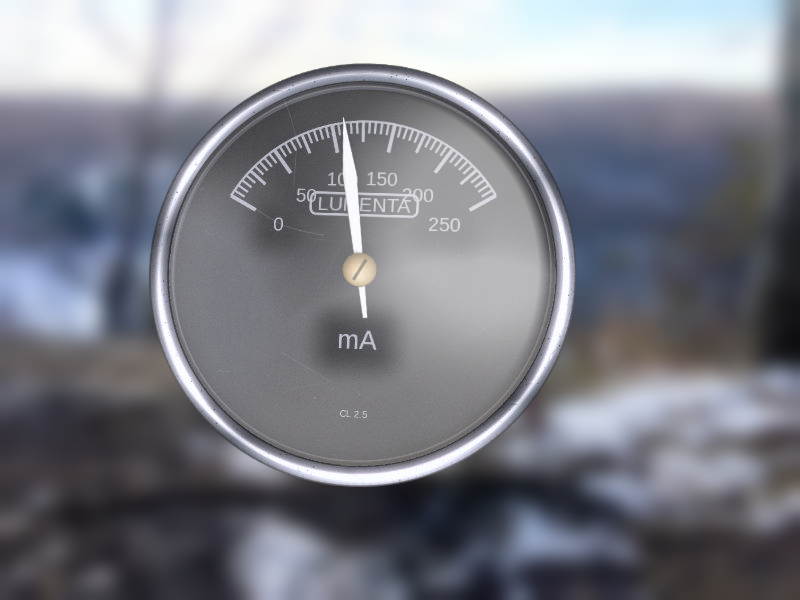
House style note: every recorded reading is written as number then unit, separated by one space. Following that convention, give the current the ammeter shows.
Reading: 110 mA
